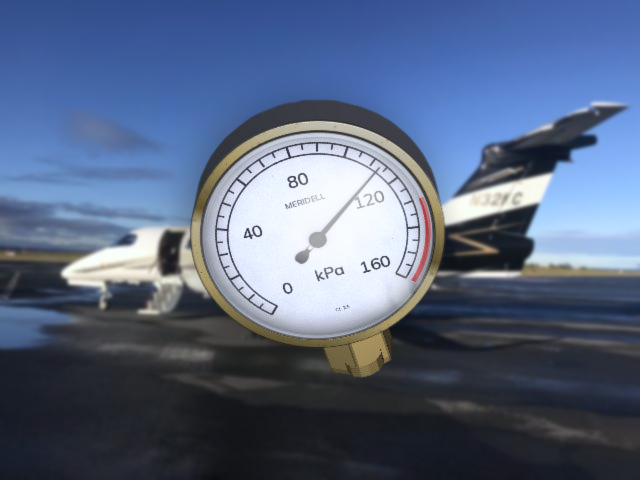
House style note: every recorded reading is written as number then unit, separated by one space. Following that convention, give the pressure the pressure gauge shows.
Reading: 112.5 kPa
